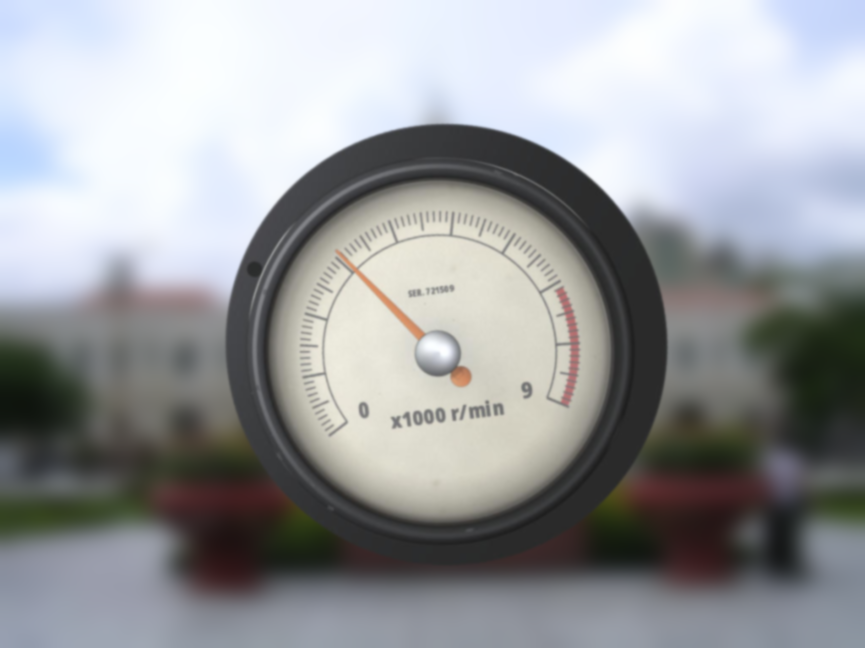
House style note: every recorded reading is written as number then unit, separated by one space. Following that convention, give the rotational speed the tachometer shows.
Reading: 3100 rpm
